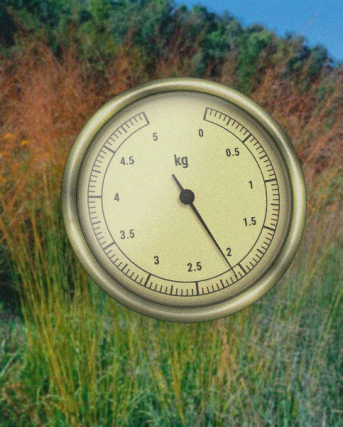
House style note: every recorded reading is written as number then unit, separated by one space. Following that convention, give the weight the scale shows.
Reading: 2.1 kg
